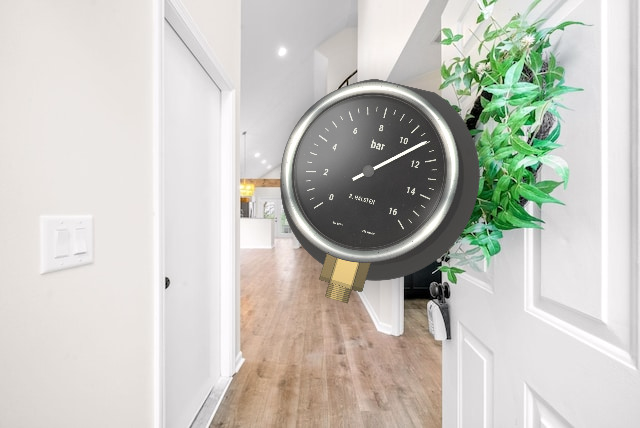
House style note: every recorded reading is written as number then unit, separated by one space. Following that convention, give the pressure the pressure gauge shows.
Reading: 11 bar
